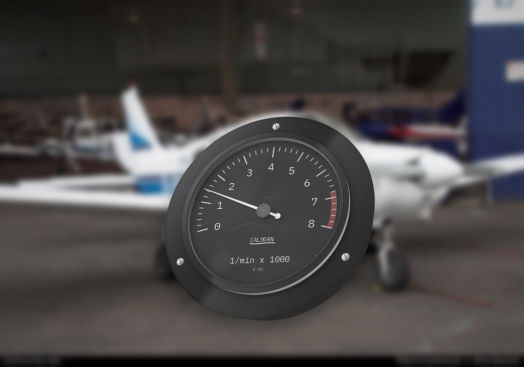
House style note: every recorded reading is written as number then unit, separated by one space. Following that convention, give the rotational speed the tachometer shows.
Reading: 1400 rpm
